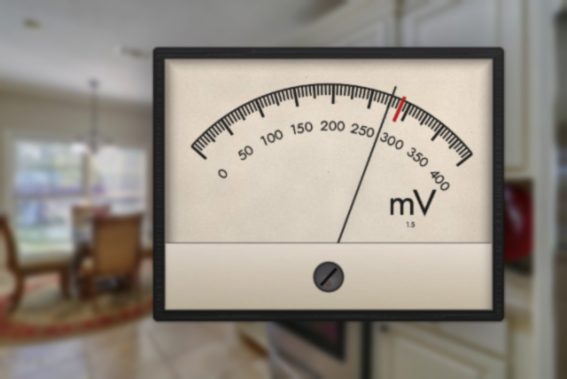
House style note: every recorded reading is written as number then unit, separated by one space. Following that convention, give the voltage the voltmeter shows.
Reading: 275 mV
